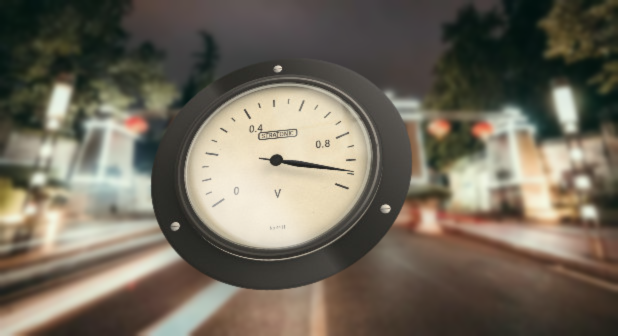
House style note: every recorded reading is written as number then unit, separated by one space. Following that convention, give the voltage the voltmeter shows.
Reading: 0.95 V
